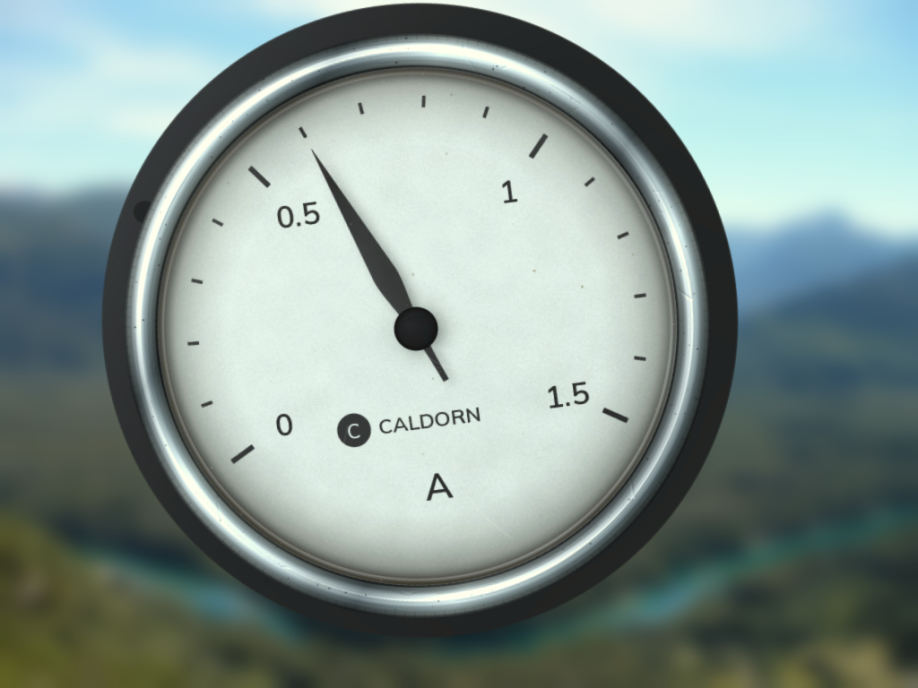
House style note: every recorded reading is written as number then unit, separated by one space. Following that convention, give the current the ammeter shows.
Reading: 0.6 A
